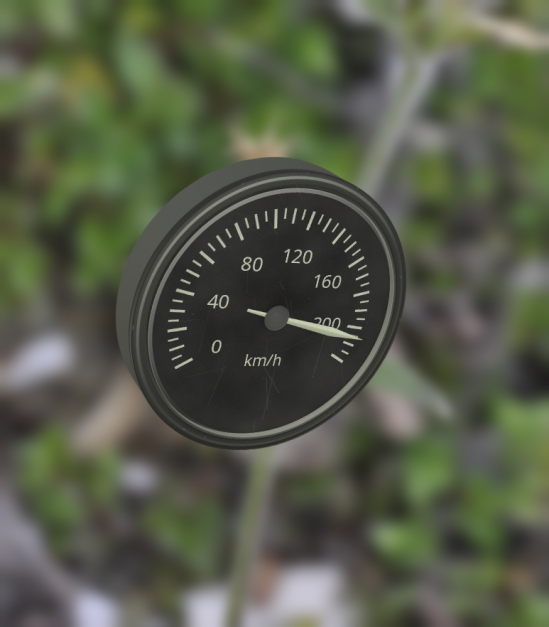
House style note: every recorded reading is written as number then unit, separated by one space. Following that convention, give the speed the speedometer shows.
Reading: 205 km/h
